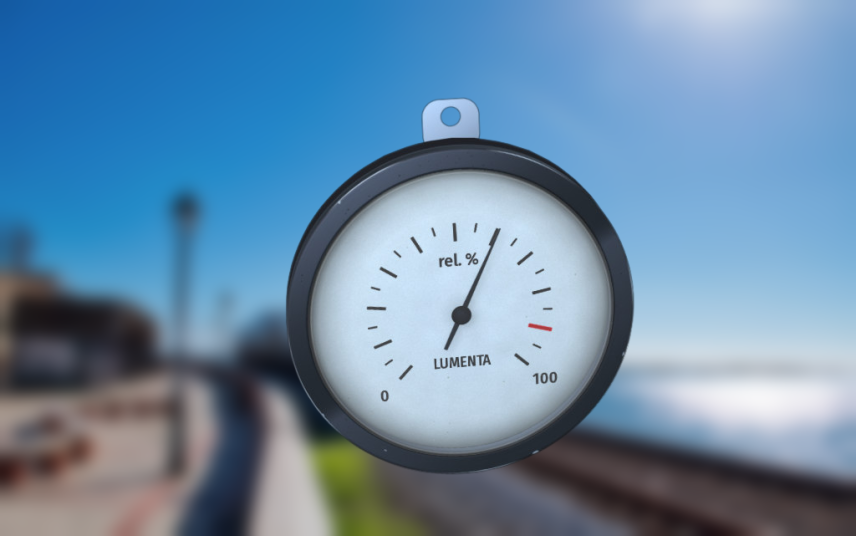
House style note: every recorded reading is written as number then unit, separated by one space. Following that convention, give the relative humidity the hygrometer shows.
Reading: 60 %
